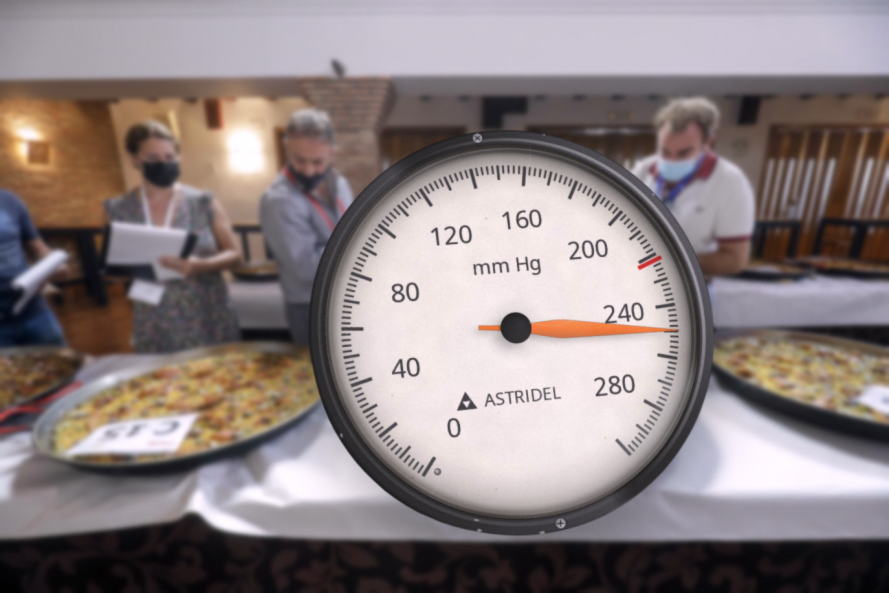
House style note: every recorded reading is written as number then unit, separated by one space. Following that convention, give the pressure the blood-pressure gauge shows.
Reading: 250 mmHg
